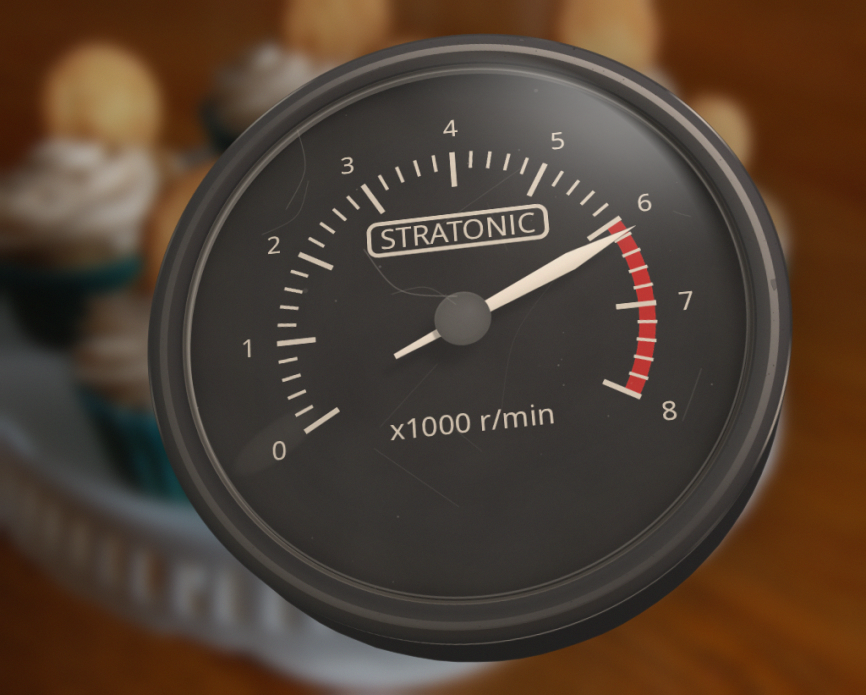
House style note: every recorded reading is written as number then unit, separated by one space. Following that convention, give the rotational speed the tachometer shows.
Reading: 6200 rpm
